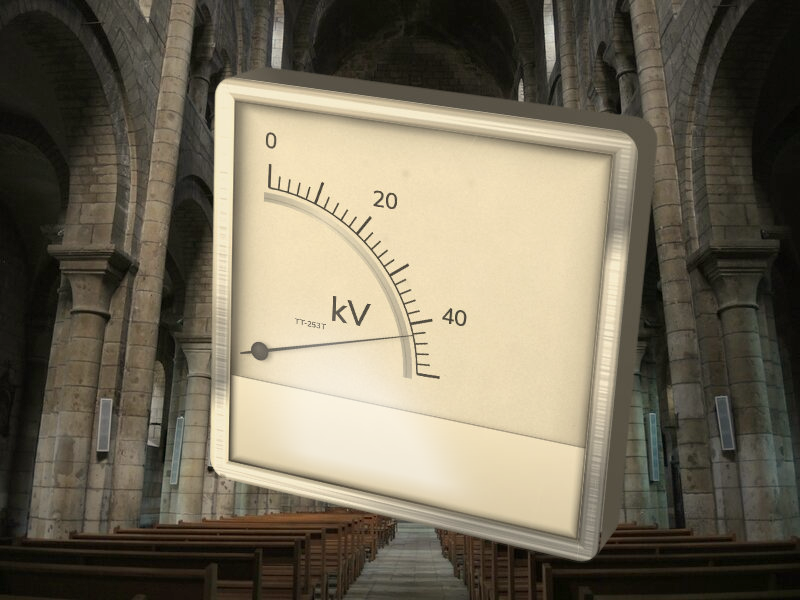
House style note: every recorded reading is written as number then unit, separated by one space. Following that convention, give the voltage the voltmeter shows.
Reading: 42 kV
